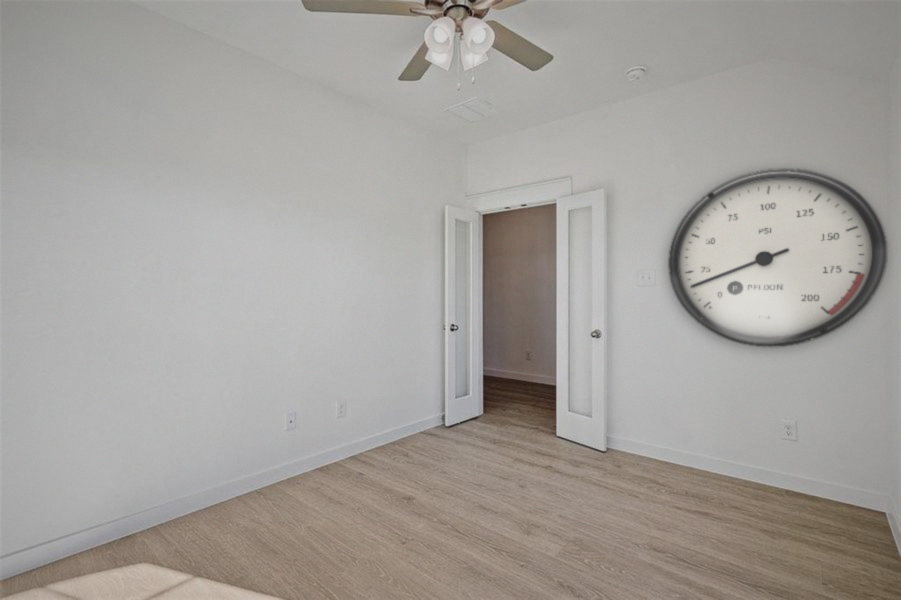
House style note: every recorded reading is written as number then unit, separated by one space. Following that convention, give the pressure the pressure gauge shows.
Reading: 15 psi
